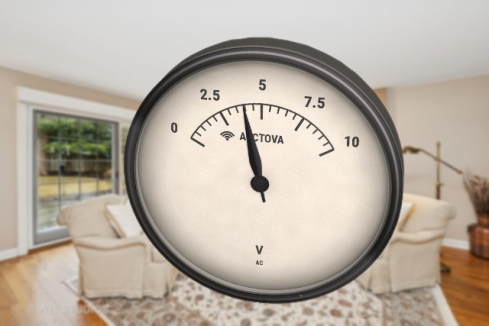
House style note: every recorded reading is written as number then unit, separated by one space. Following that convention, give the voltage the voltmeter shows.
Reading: 4 V
